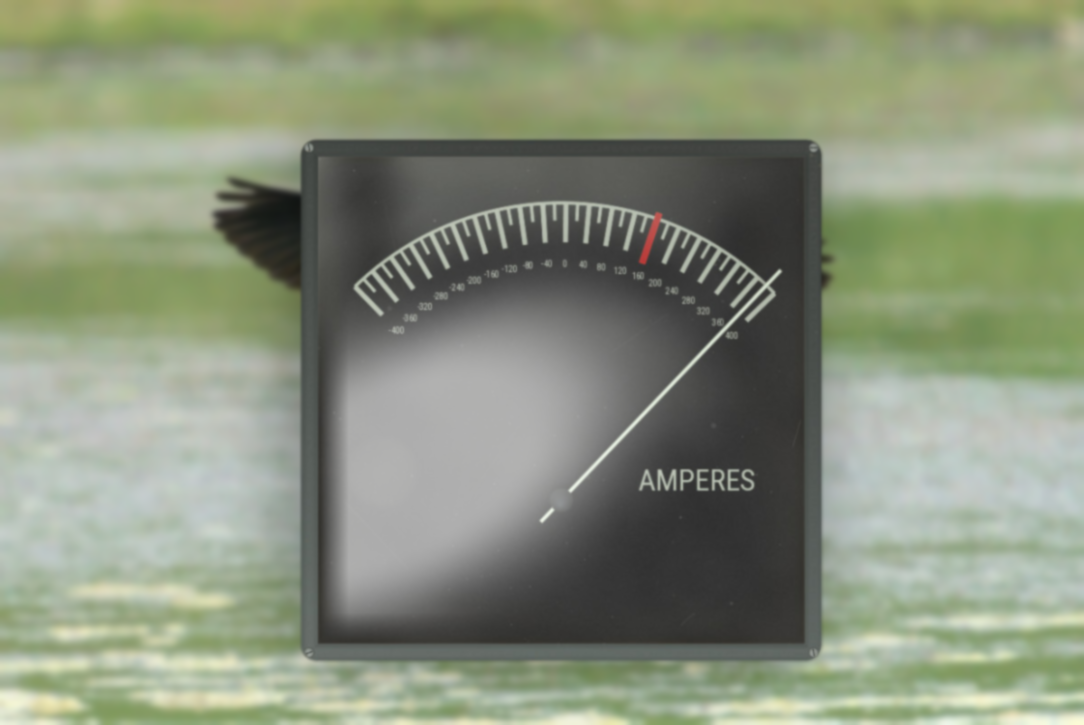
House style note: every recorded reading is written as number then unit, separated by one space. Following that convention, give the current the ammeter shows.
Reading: 380 A
